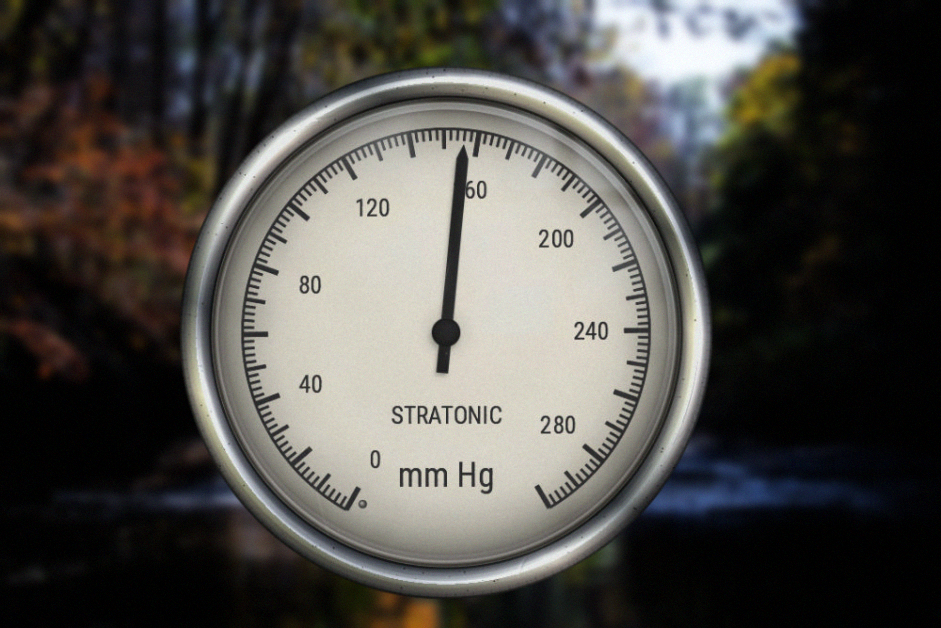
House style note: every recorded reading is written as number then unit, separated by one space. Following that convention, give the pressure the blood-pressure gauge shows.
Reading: 156 mmHg
